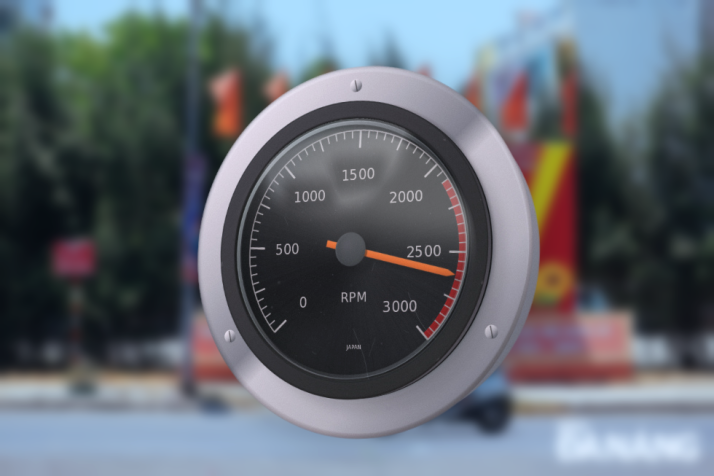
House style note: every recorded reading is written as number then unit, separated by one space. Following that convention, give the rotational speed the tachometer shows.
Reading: 2625 rpm
